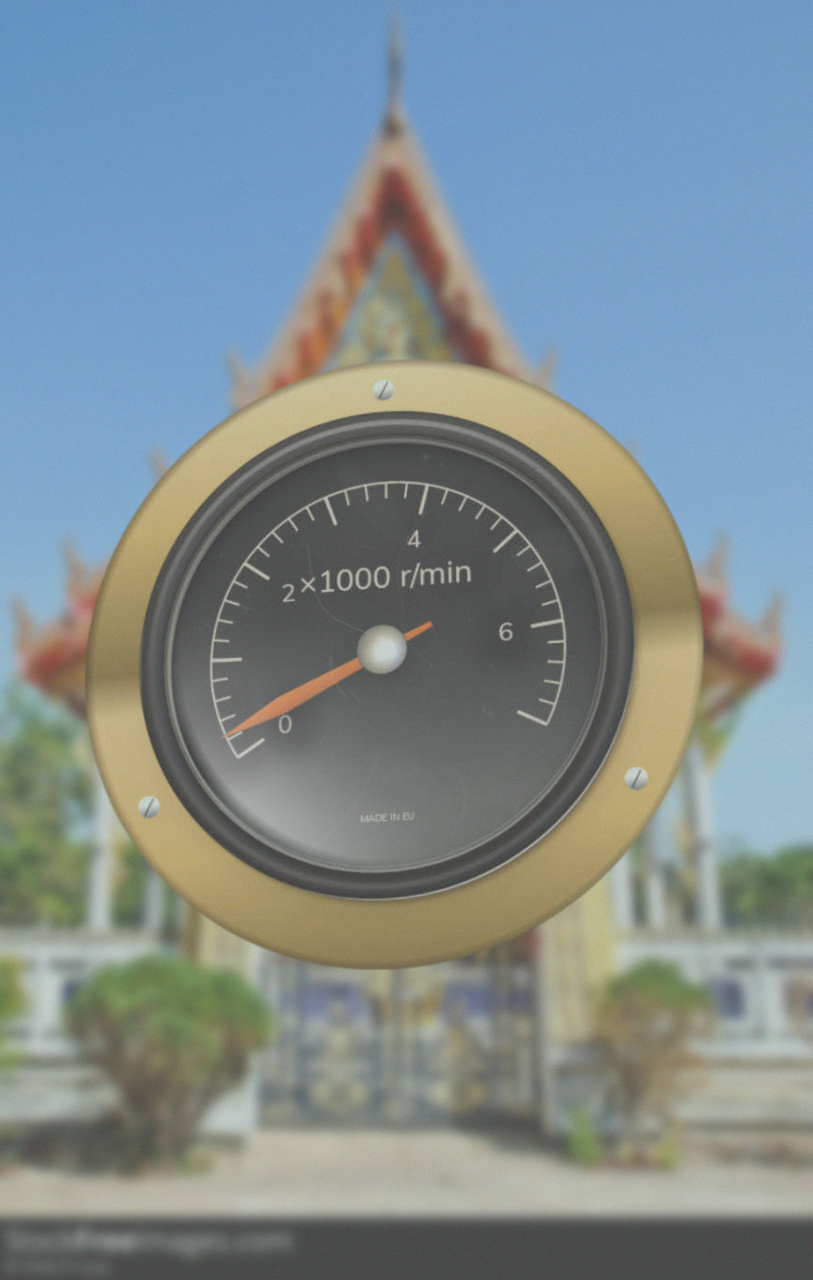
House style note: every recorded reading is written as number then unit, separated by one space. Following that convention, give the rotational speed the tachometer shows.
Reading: 200 rpm
